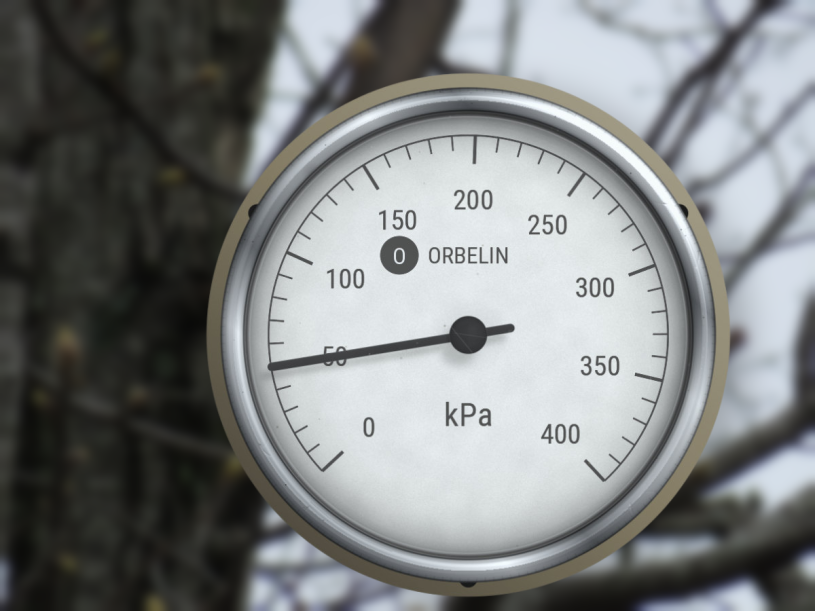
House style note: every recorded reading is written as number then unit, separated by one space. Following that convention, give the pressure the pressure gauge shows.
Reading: 50 kPa
